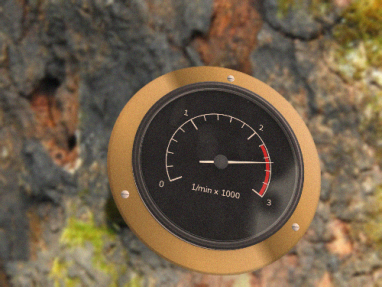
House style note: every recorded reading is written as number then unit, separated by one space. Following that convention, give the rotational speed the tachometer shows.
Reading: 2500 rpm
